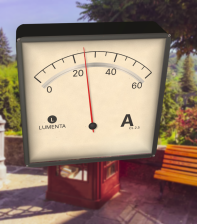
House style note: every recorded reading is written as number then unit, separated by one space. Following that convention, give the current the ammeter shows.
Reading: 25 A
